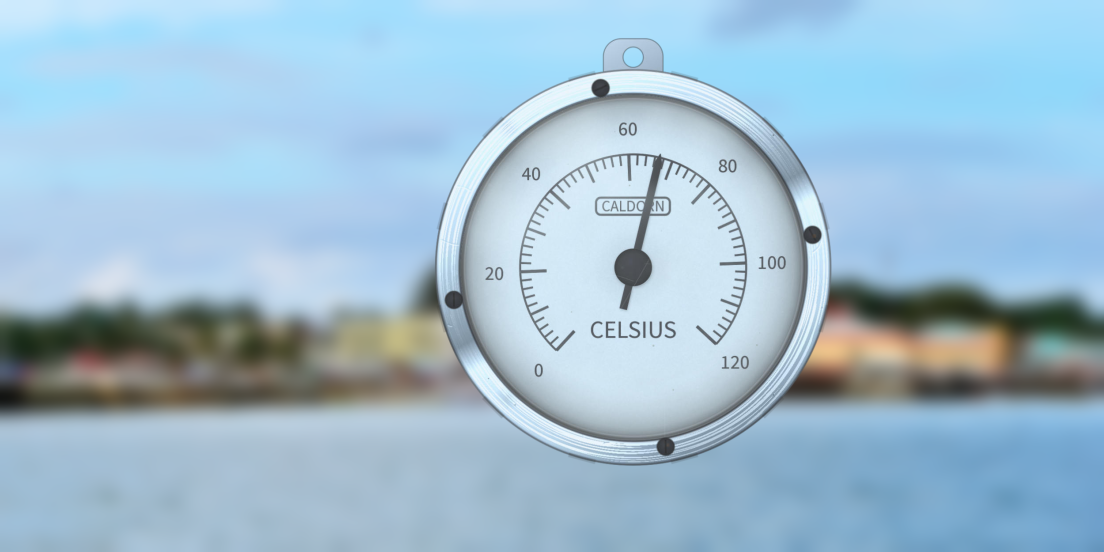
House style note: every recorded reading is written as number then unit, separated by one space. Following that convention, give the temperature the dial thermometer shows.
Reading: 67 °C
